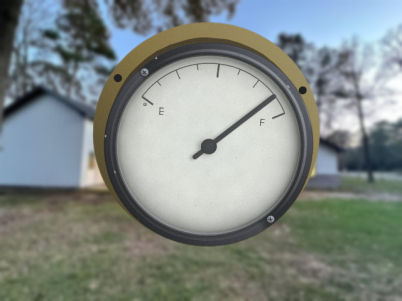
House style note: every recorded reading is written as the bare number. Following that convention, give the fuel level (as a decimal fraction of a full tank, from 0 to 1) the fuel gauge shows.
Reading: 0.875
